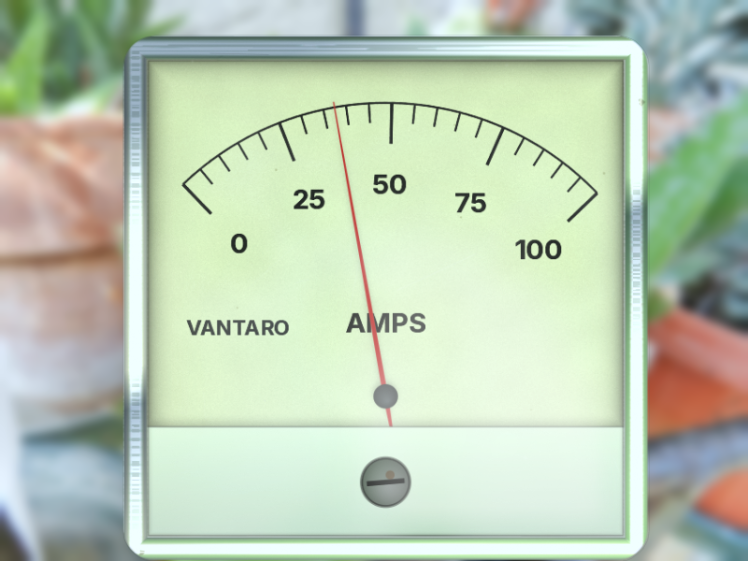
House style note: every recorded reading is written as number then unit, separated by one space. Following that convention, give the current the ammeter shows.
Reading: 37.5 A
